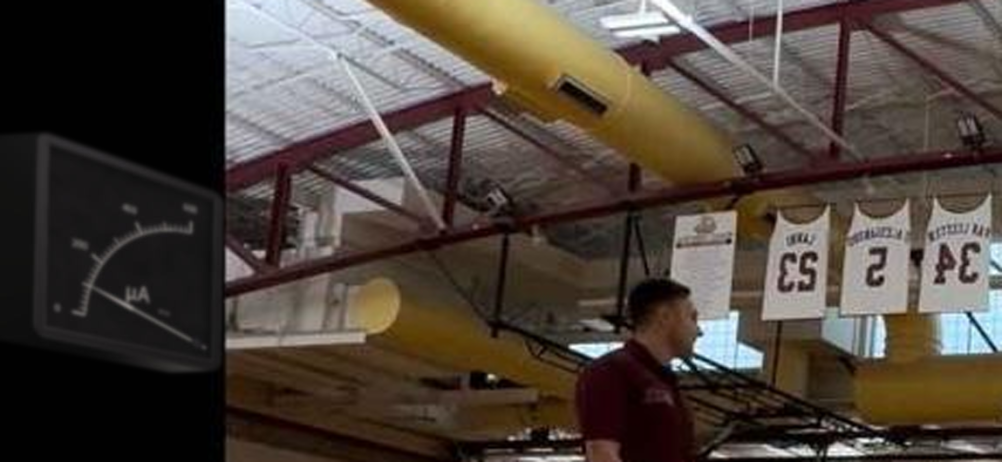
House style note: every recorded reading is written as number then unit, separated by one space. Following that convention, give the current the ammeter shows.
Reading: 100 µA
